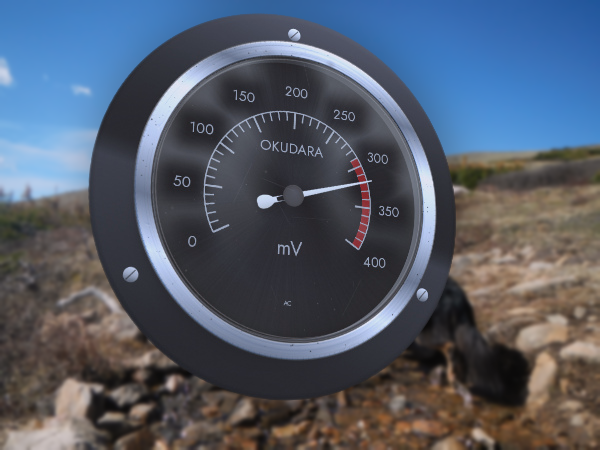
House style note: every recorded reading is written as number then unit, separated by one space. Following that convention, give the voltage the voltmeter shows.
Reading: 320 mV
